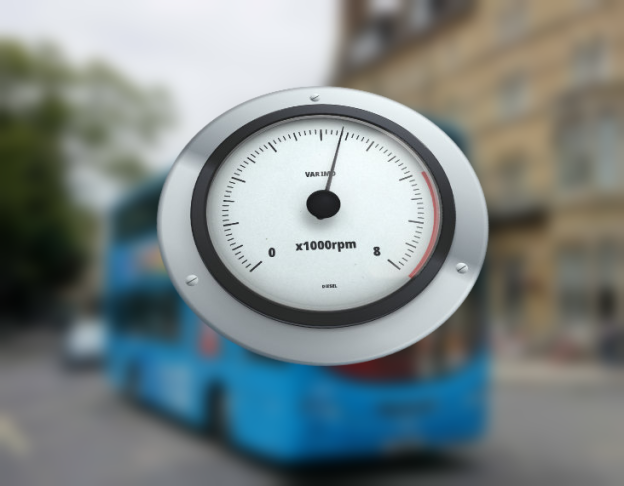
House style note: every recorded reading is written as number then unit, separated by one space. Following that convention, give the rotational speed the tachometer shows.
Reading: 4400 rpm
